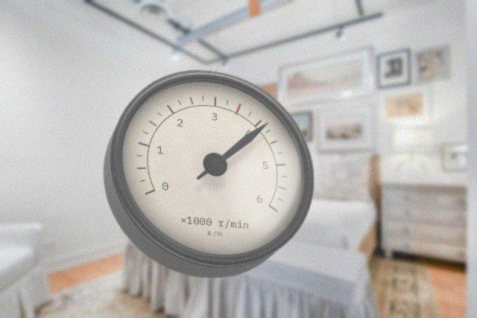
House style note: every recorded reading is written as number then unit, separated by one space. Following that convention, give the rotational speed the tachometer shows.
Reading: 4125 rpm
